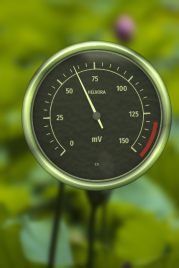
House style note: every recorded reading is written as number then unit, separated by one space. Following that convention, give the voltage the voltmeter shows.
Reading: 62.5 mV
